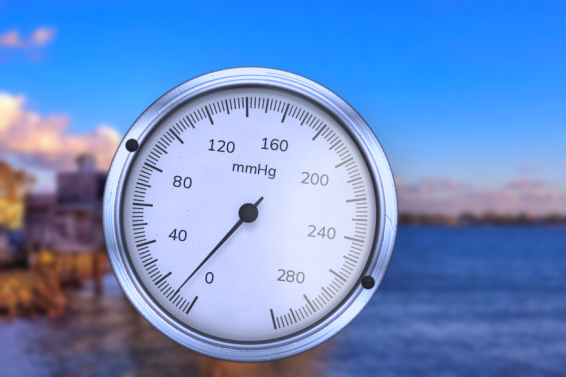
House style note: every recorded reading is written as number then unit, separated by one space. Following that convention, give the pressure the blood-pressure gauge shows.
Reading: 10 mmHg
